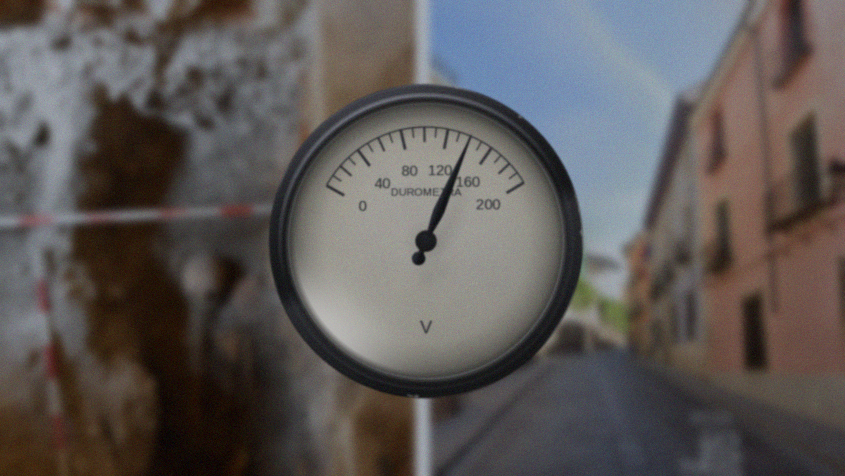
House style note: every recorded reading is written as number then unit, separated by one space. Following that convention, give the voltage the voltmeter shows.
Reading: 140 V
